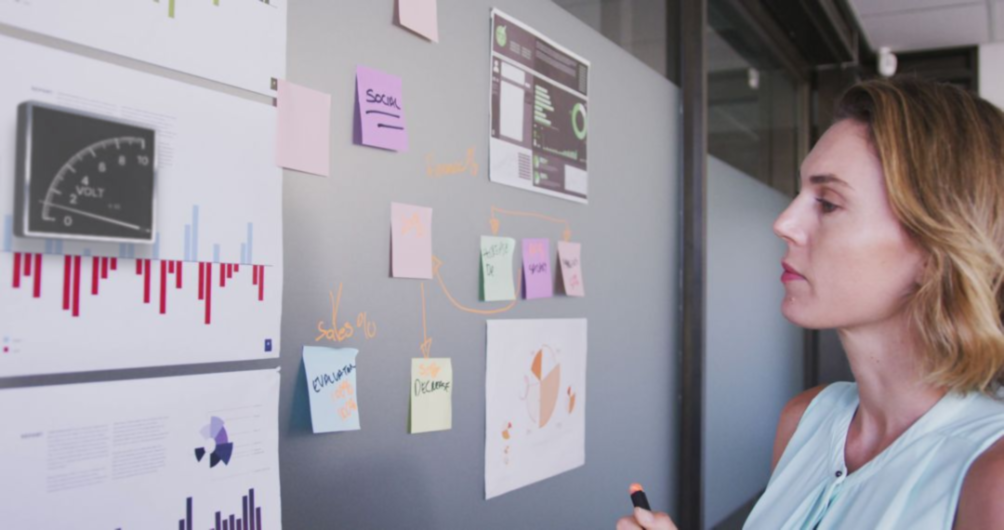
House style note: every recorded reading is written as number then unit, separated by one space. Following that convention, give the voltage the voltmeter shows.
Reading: 1 V
